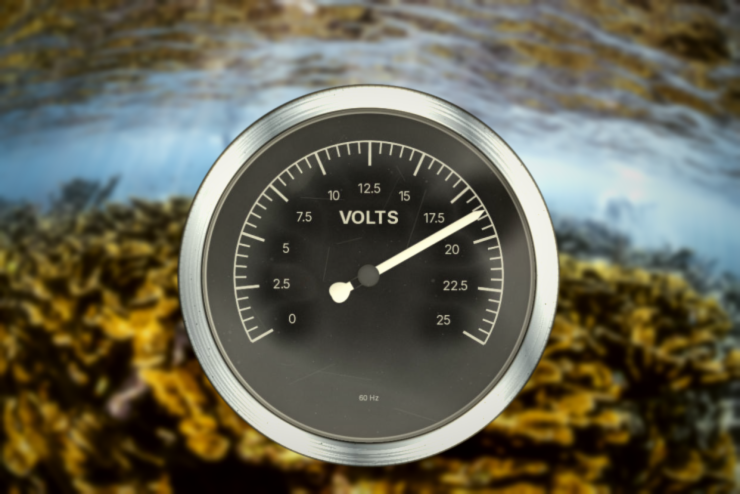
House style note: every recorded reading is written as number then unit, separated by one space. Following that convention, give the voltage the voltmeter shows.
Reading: 18.75 V
